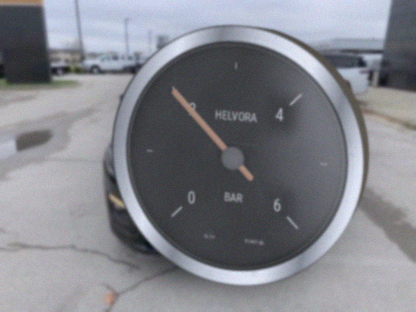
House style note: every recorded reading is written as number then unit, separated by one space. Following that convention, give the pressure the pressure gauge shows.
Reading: 2 bar
